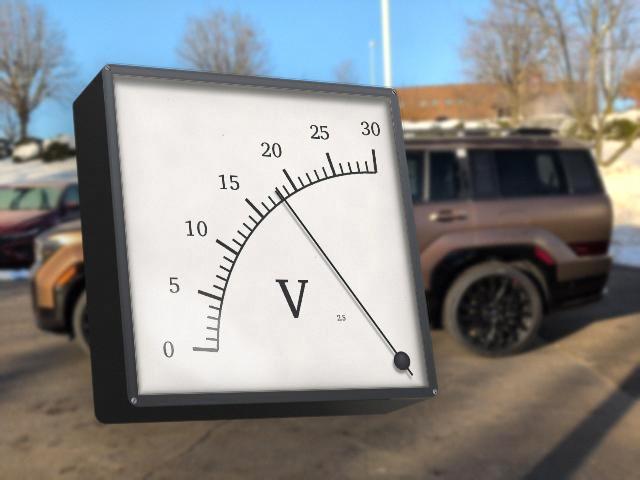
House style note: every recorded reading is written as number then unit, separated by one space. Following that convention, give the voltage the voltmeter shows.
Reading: 18 V
